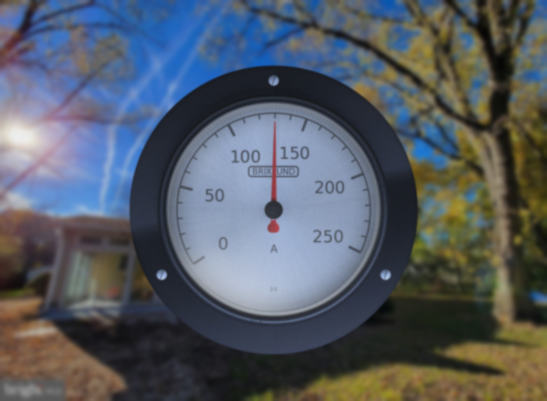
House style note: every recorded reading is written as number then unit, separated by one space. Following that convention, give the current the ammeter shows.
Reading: 130 A
